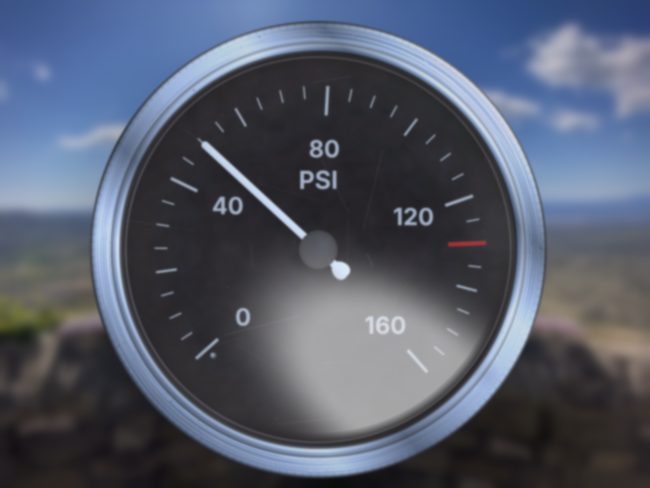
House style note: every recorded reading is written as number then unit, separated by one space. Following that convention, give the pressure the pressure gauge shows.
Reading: 50 psi
